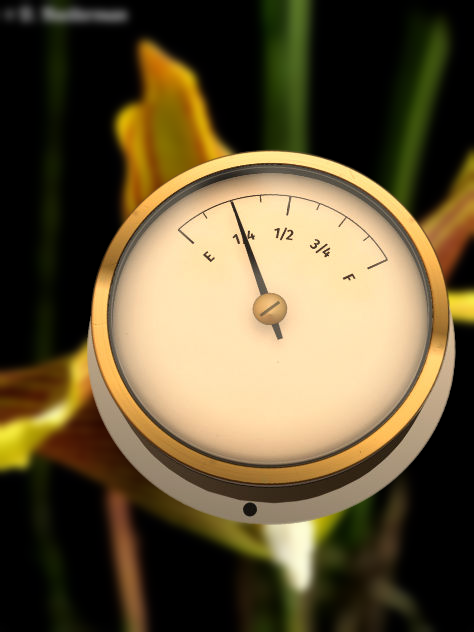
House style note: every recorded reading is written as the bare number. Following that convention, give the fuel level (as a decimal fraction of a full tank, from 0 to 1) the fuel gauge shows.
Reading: 0.25
